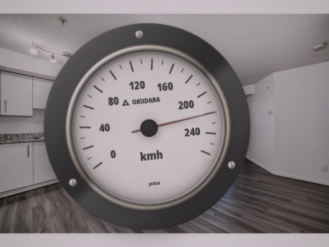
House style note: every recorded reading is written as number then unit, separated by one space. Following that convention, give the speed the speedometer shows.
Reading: 220 km/h
